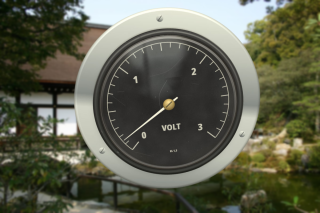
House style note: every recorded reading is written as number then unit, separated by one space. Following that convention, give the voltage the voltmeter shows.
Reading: 0.15 V
